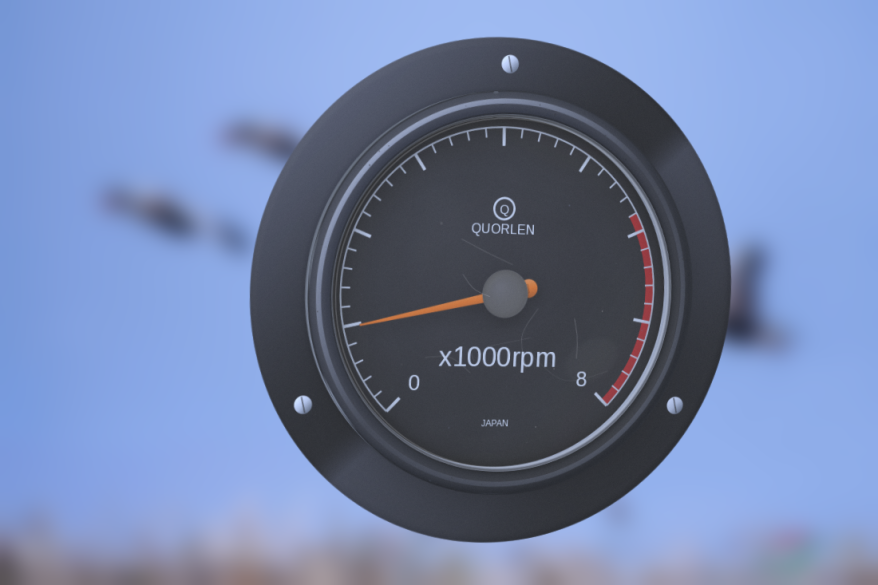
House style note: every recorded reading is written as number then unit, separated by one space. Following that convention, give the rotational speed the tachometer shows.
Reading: 1000 rpm
